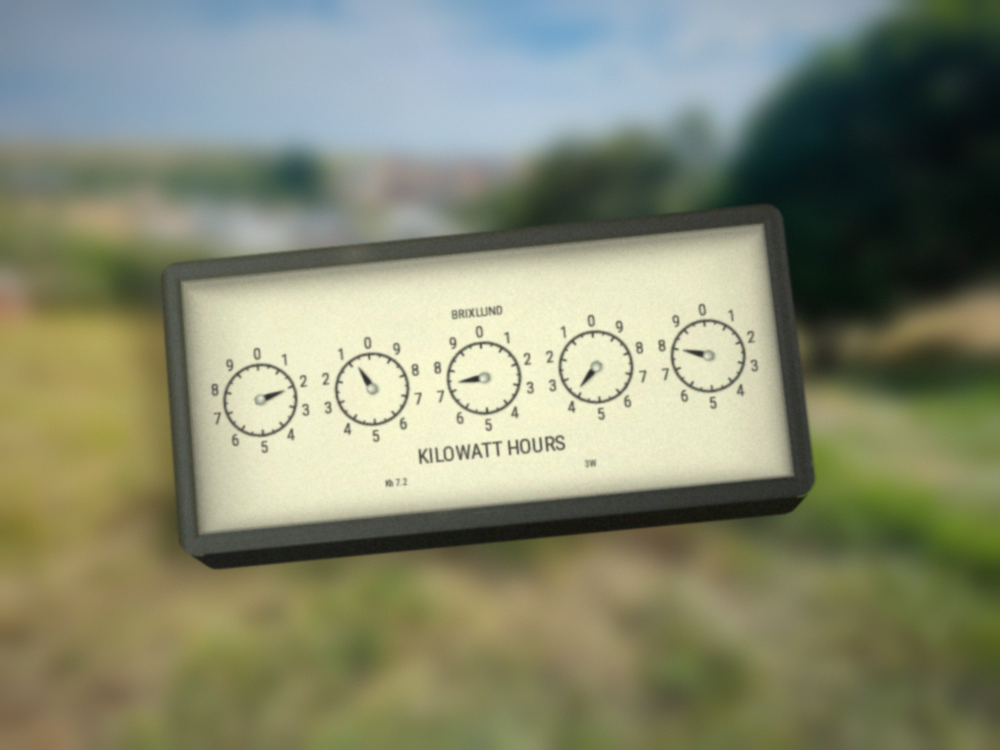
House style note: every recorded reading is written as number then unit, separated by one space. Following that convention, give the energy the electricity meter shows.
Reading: 20738 kWh
